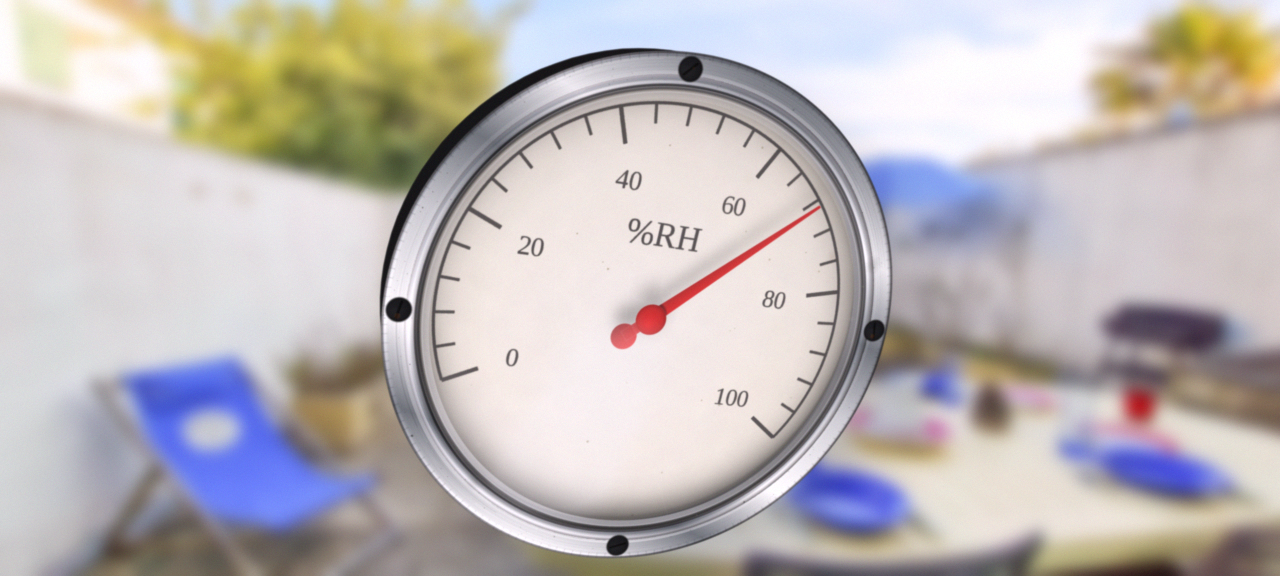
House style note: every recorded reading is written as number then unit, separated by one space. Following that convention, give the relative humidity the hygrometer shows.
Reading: 68 %
